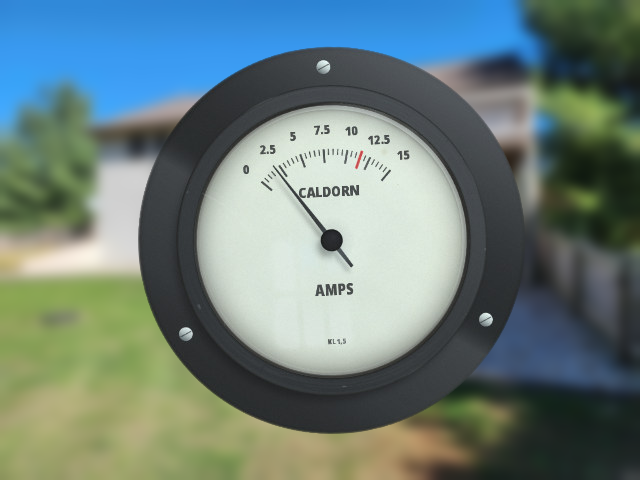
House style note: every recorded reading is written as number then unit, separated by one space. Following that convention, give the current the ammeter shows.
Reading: 2 A
